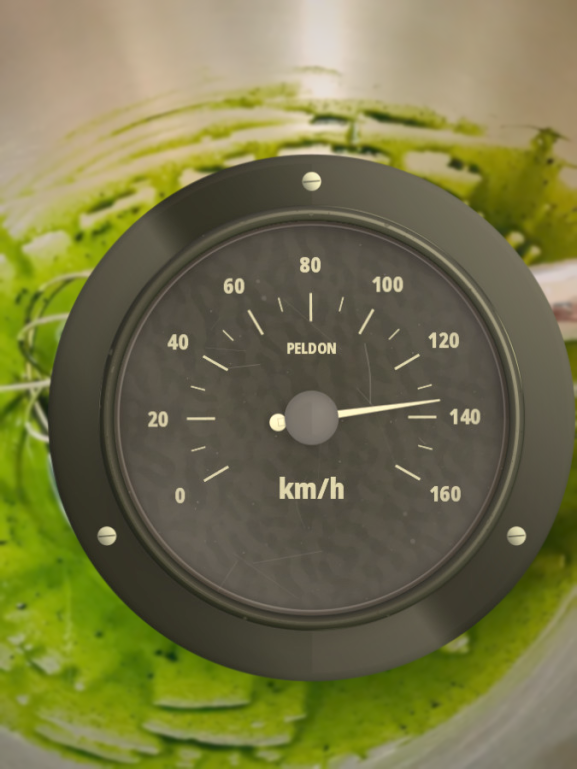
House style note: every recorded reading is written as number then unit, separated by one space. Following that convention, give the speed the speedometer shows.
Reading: 135 km/h
